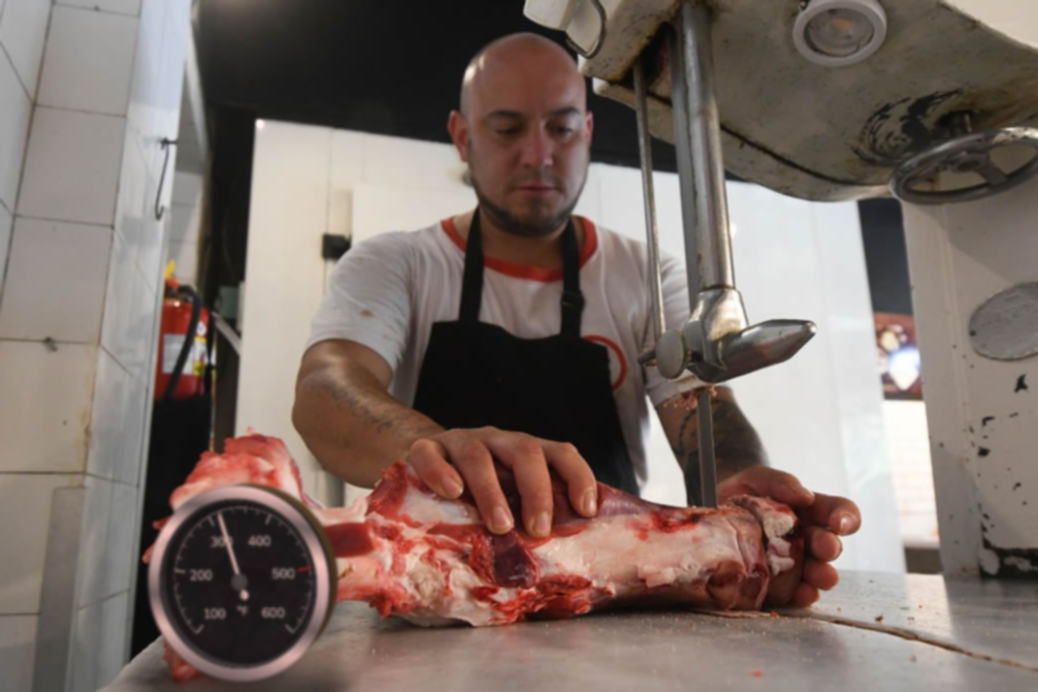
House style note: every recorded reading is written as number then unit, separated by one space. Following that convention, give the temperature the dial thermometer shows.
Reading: 320 °F
